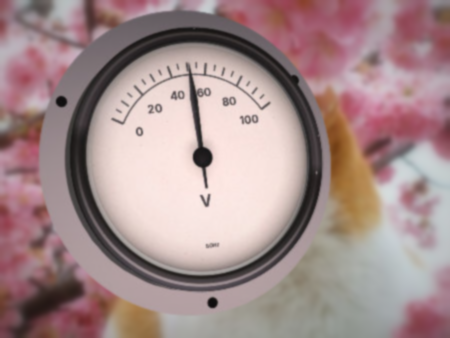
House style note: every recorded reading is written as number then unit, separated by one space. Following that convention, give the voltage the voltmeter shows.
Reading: 50 V
